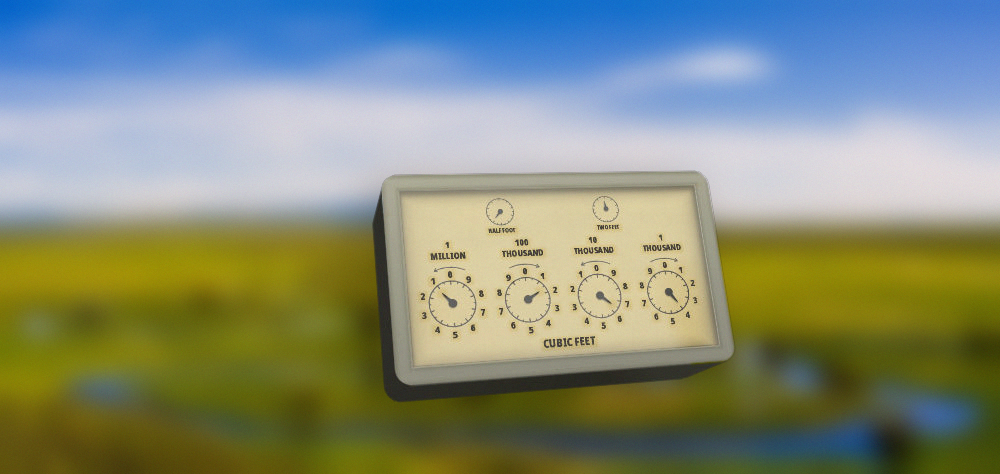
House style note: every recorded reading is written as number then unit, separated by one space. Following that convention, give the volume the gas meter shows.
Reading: 116400 ft³
